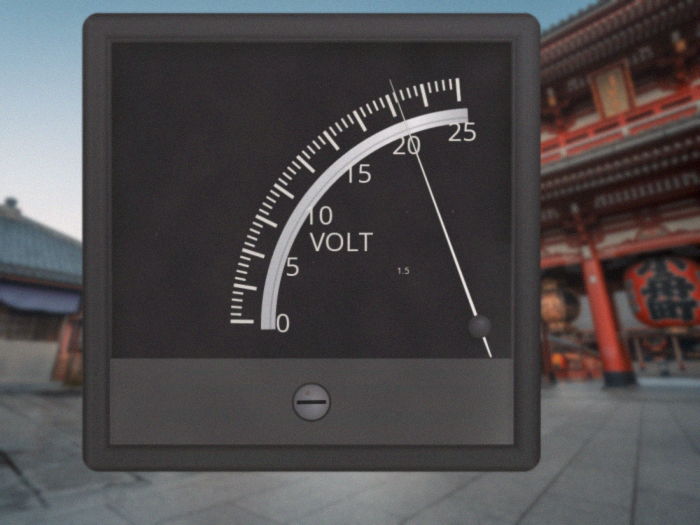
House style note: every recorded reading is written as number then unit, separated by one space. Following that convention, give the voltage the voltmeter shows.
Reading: 20.5 V
